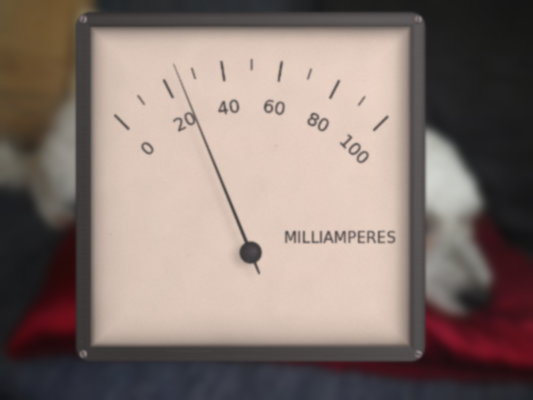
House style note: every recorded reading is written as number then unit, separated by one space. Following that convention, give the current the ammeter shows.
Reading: 25 mA
